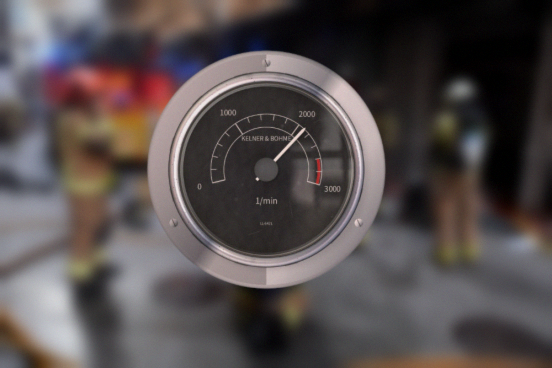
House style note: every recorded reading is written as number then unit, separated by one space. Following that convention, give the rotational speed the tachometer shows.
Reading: 2100 rpm
